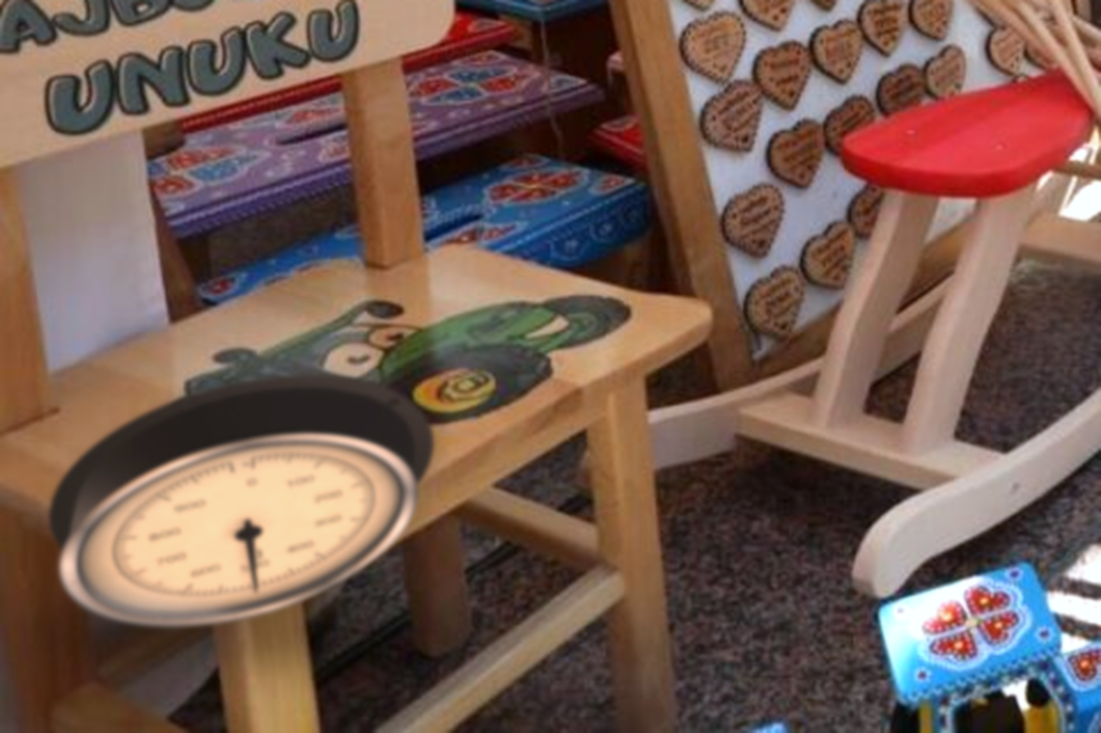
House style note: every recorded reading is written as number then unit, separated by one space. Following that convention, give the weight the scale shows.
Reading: 500 g
